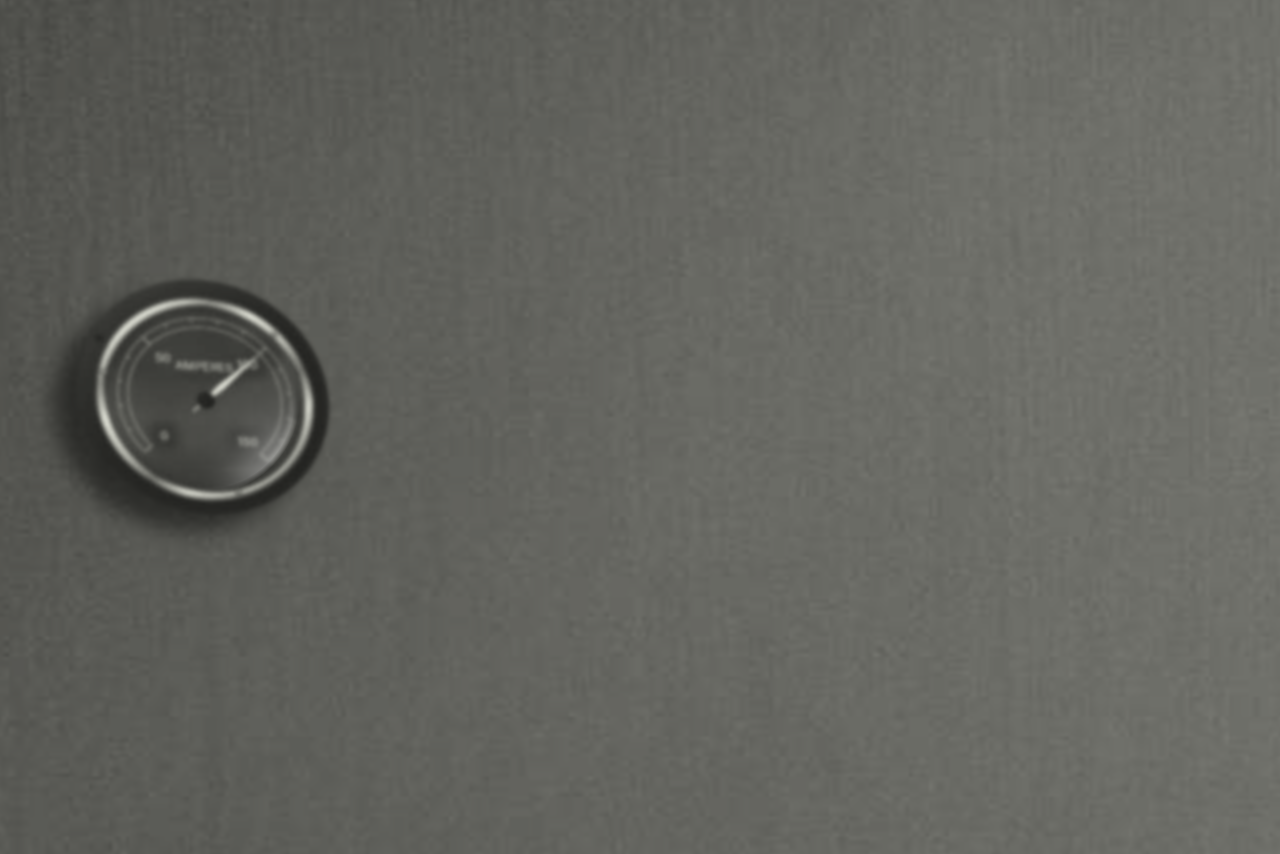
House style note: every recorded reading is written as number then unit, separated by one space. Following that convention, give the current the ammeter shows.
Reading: 100 A
